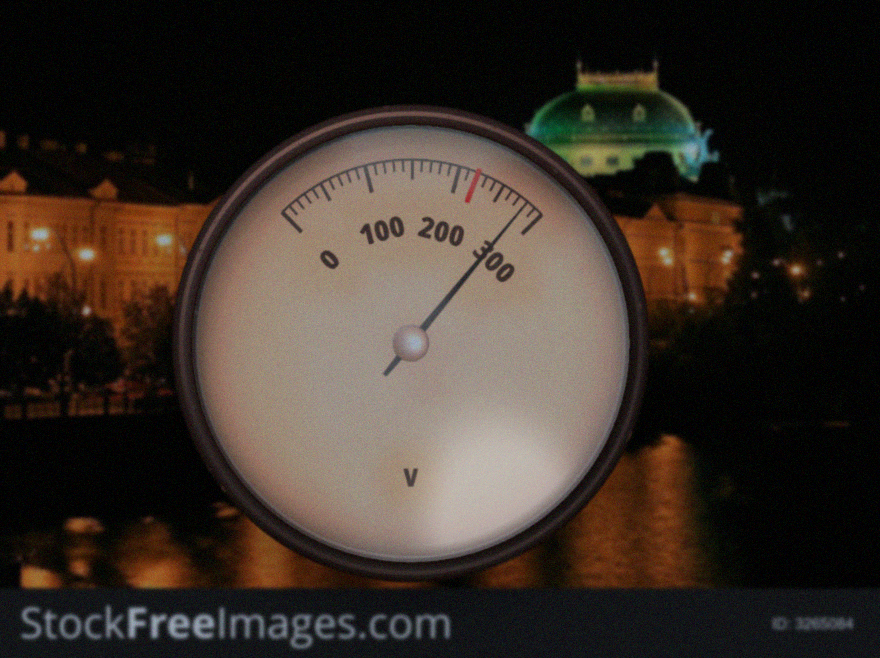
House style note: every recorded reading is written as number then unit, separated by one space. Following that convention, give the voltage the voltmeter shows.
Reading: 280 V
